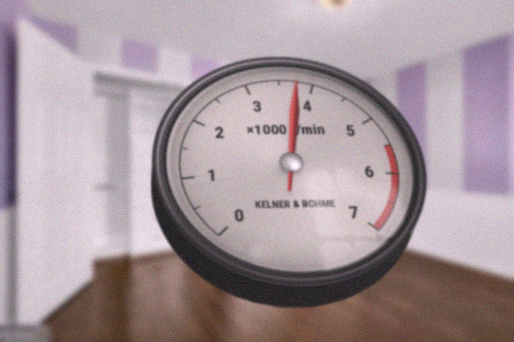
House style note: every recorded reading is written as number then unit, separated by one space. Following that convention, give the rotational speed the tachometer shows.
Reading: 3750 rpm
